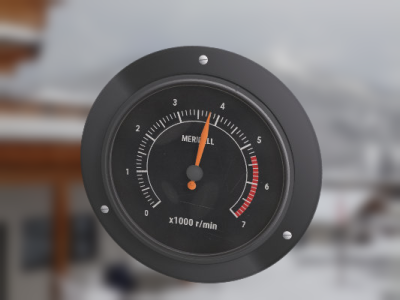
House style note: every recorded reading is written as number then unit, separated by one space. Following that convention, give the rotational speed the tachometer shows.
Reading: 3800 rpm
